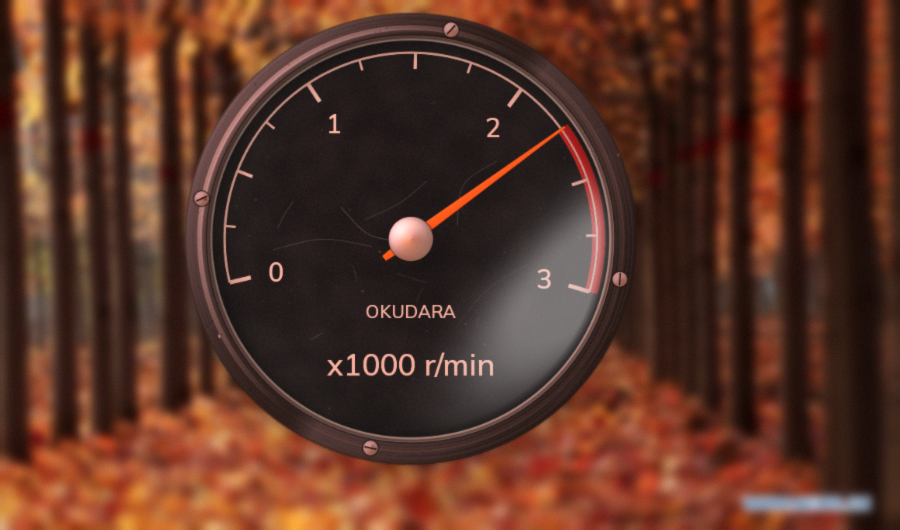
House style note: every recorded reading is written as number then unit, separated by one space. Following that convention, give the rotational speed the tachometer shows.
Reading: 2250 rpm
